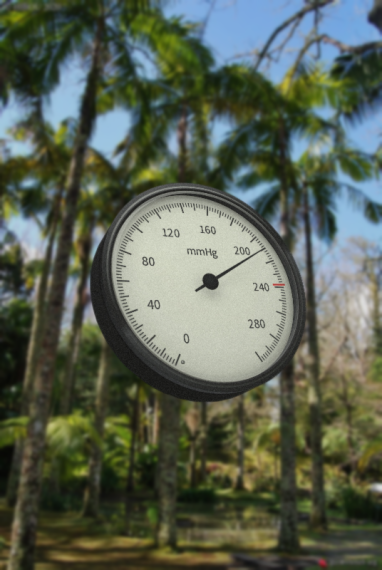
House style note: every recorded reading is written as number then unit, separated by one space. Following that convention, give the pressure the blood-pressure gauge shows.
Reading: 210 mmHg
